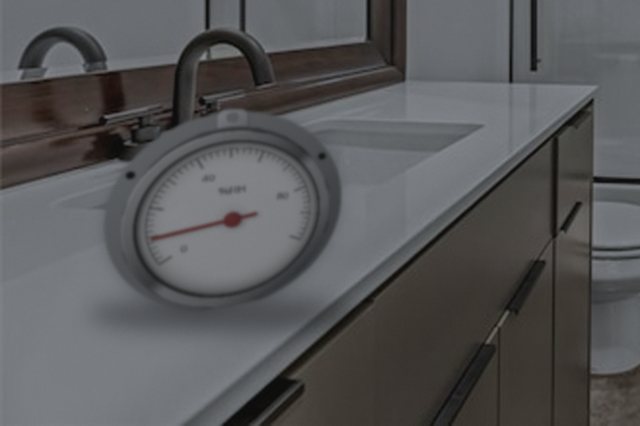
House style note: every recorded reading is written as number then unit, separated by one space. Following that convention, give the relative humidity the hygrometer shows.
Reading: 10 %
